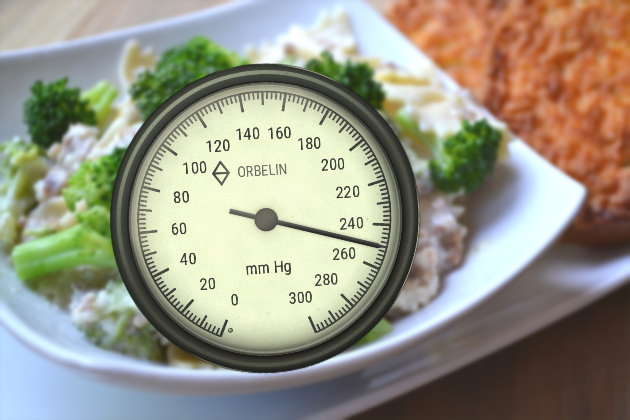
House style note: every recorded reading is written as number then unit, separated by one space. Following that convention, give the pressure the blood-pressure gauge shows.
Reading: 250 mmHg
